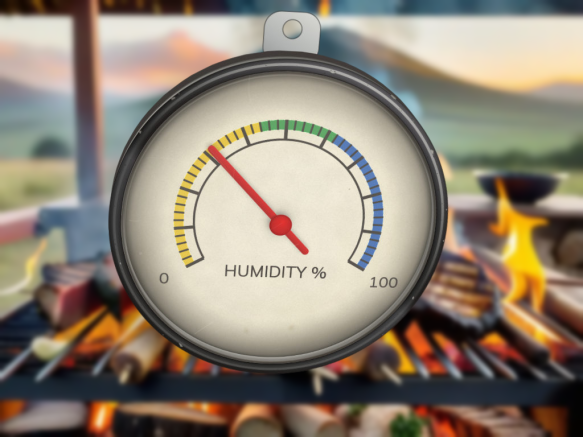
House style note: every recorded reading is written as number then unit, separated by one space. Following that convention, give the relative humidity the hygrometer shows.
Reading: 32 %
